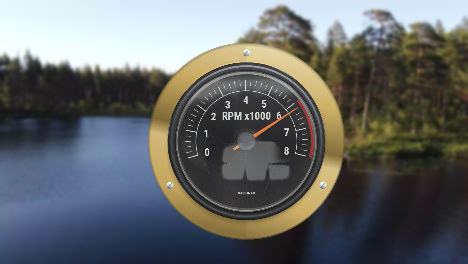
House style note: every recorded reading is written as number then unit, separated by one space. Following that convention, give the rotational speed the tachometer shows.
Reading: 6200 rpm
